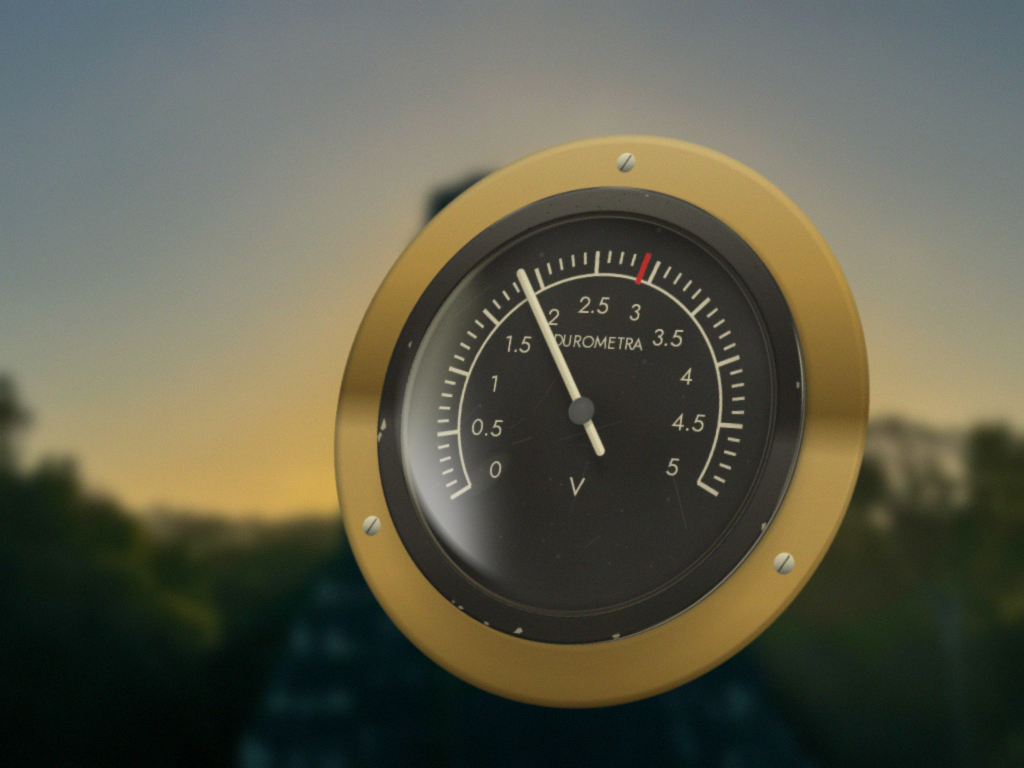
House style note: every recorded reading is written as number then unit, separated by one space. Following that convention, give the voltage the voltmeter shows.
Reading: 1.9 V
